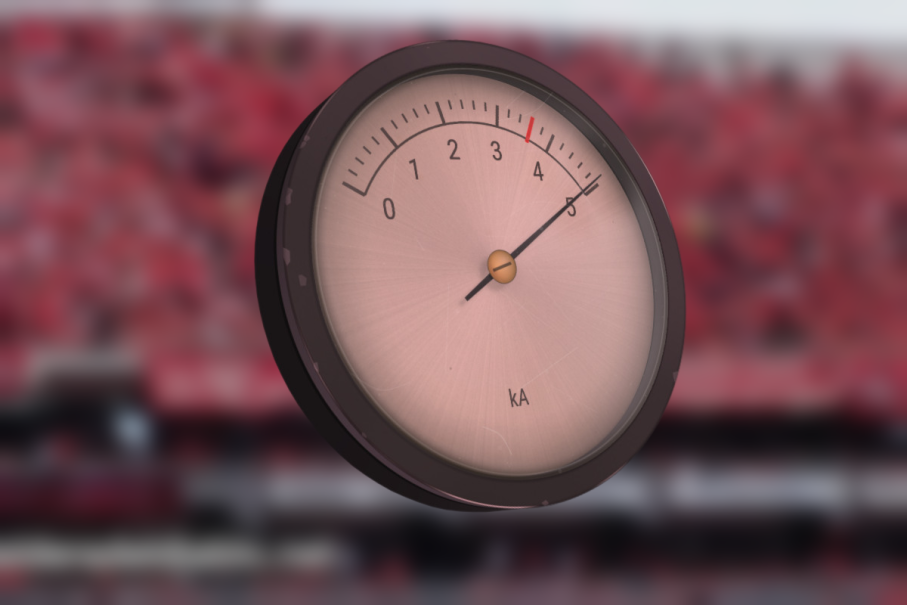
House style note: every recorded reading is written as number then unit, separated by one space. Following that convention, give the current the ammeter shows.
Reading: 4.9 kA
